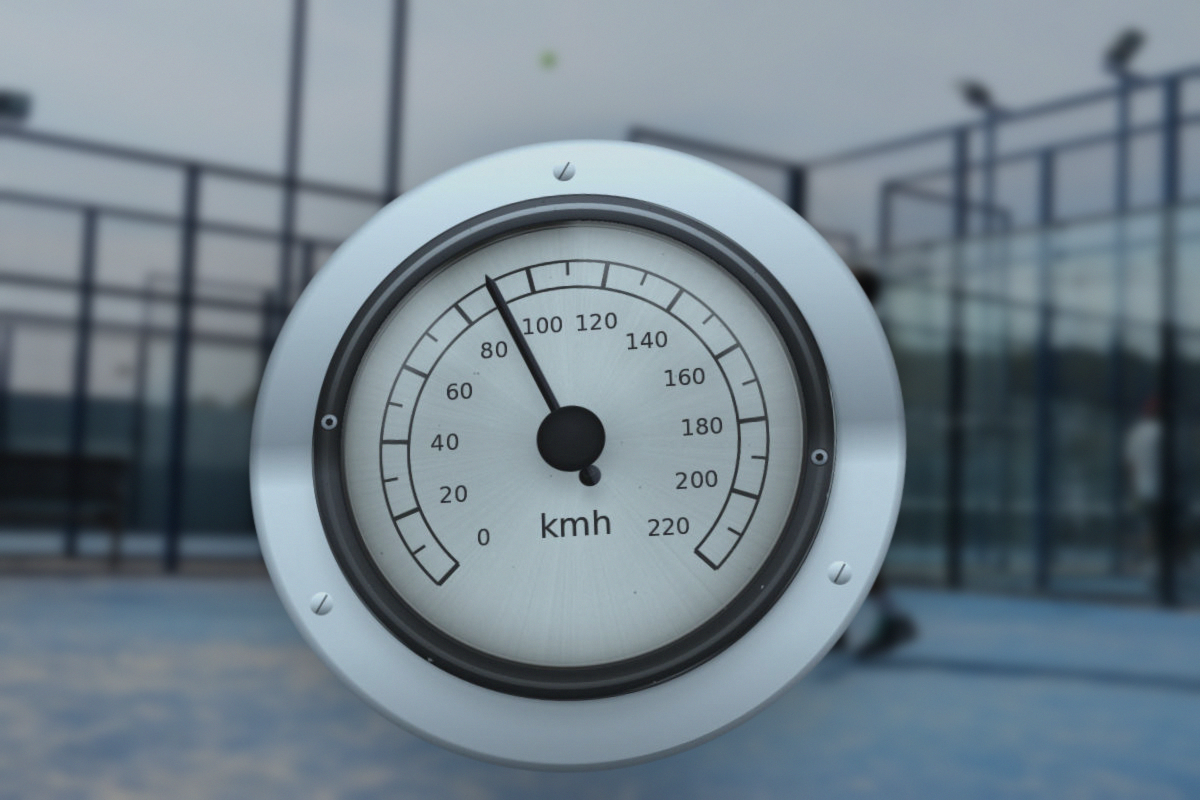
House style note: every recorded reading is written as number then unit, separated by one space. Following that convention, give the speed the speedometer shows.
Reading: 90 km/h
